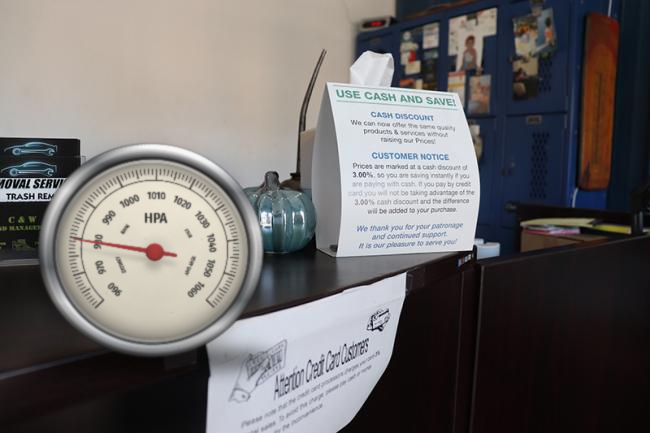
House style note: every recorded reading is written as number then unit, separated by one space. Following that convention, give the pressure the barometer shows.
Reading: 980 hPa
